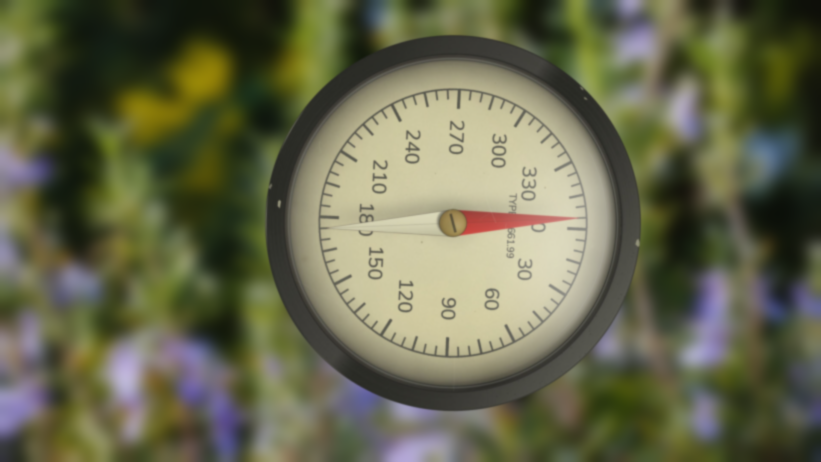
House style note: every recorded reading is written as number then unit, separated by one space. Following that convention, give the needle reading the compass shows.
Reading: 355 °
